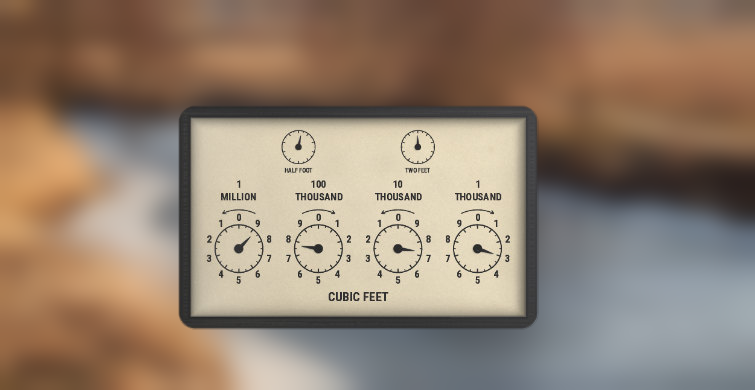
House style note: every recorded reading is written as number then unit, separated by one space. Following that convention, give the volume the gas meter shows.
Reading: 877300 ft³
